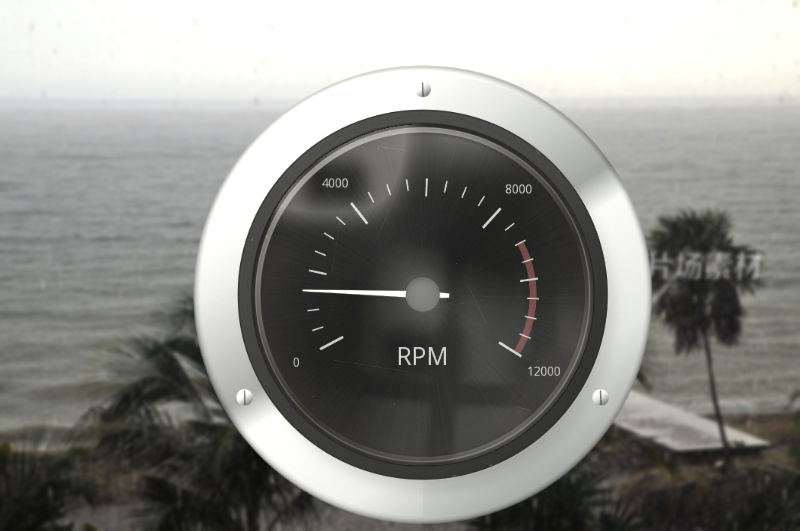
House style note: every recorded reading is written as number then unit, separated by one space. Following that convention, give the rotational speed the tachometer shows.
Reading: 1500 rpm
